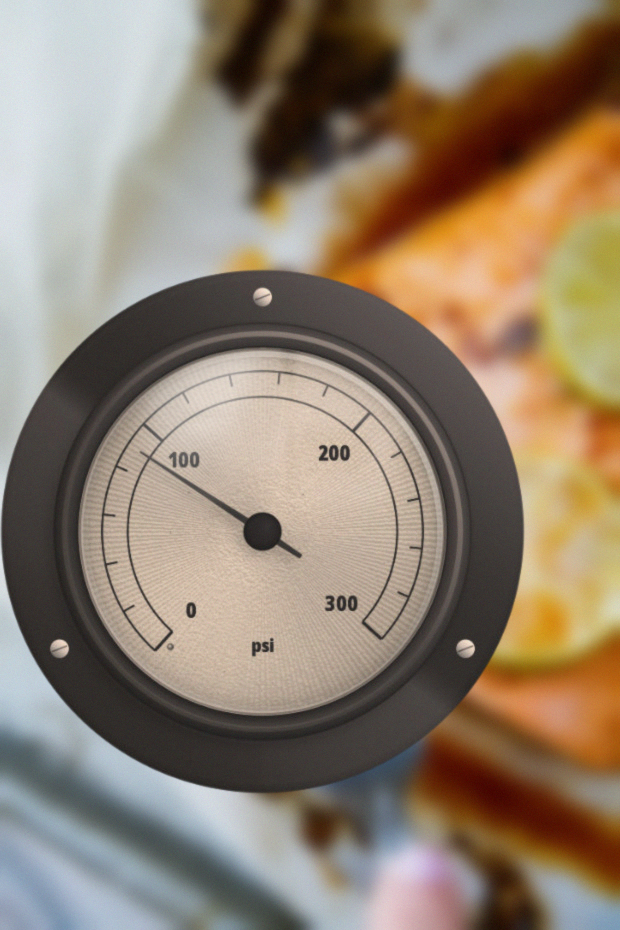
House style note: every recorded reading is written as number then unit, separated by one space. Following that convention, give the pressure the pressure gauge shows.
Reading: 90 psi
